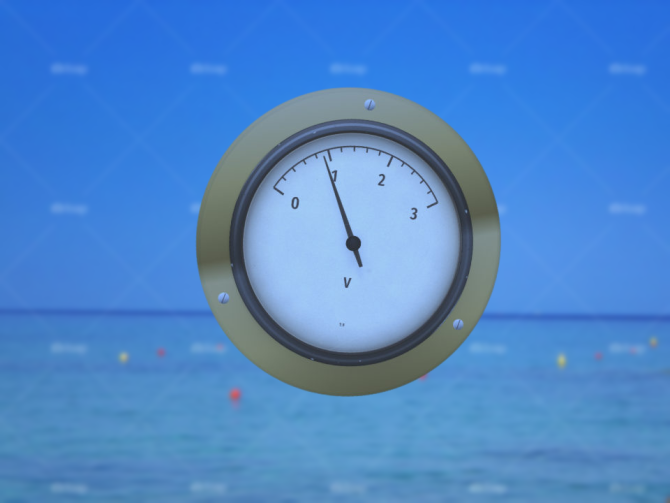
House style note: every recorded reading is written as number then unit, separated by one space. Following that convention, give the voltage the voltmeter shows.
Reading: 0.9 V
